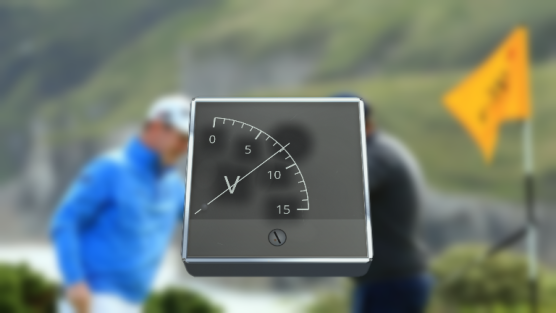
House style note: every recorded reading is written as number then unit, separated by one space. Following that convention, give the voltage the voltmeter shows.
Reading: 8 V
